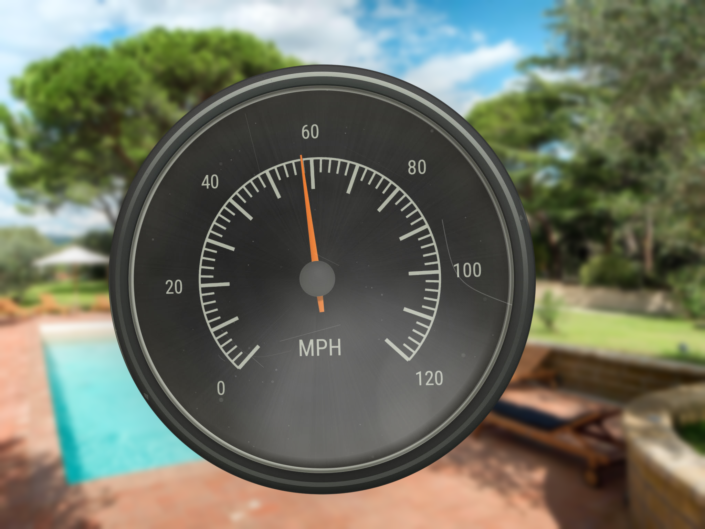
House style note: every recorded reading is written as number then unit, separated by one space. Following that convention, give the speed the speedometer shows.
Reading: 58 mph
